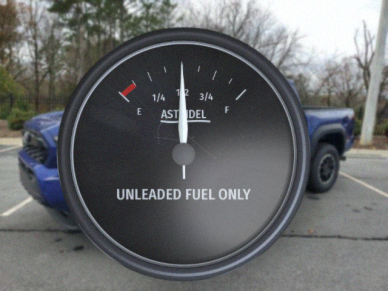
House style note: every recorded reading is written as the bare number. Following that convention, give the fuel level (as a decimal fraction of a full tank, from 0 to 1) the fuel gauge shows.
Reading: 0.5
